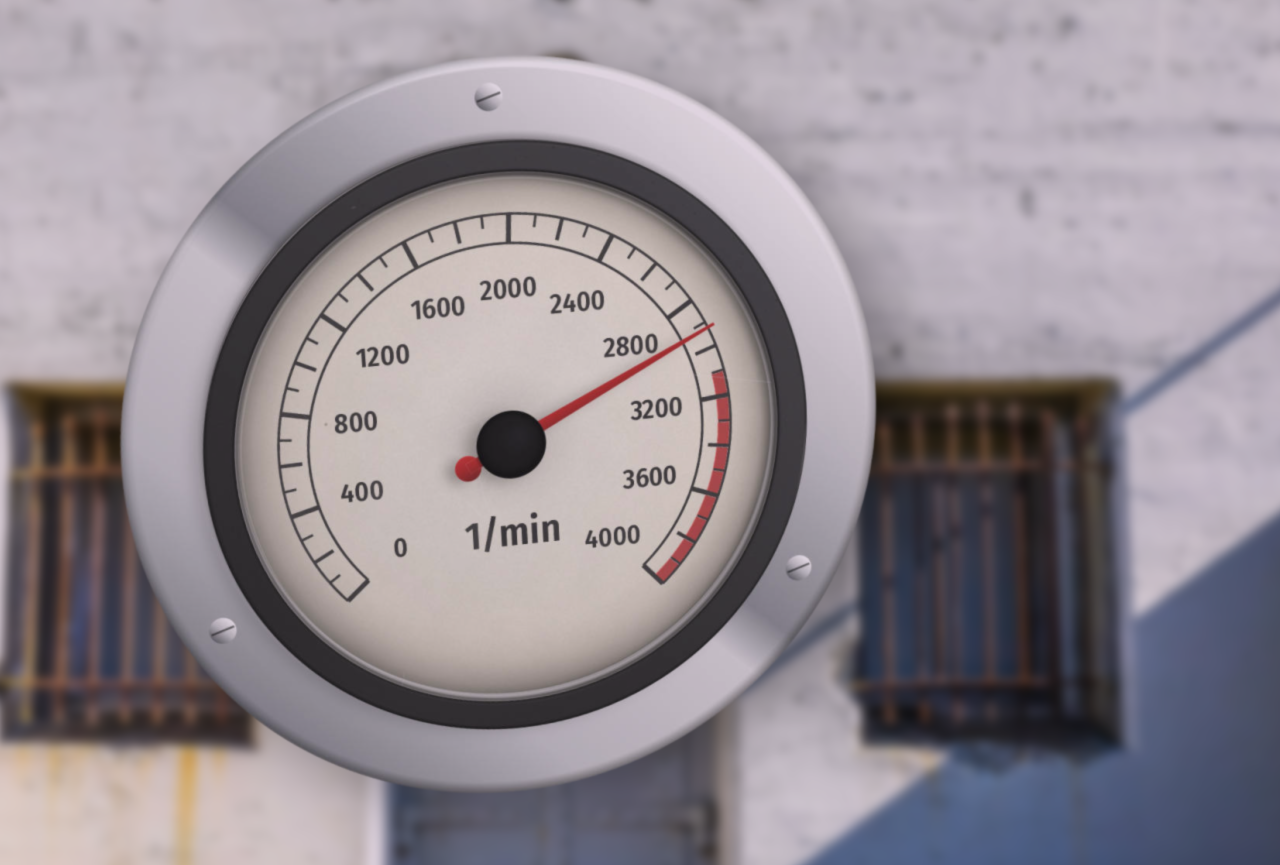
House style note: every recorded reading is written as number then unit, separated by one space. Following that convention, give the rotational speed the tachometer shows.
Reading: 2900 rpm
